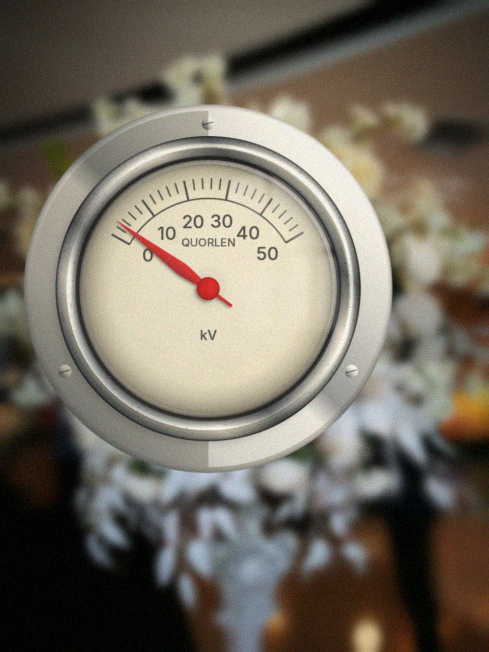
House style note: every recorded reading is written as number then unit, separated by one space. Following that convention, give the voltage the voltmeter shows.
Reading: 3 kV
